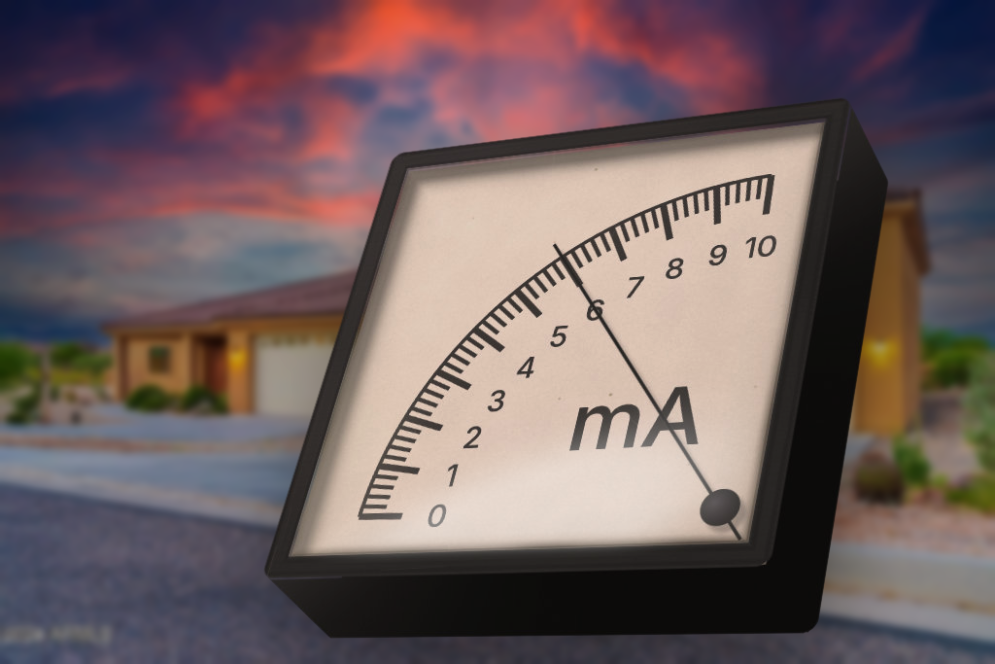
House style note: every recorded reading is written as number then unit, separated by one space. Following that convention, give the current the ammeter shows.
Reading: 6 mA
